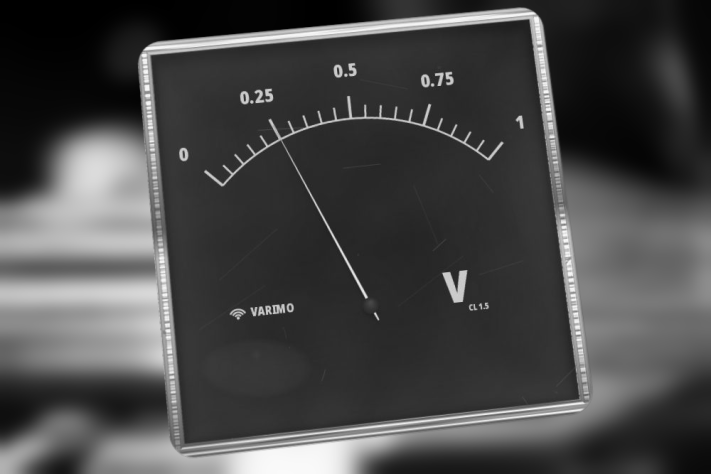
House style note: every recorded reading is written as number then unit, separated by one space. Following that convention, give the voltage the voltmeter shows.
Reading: 0.25 V
